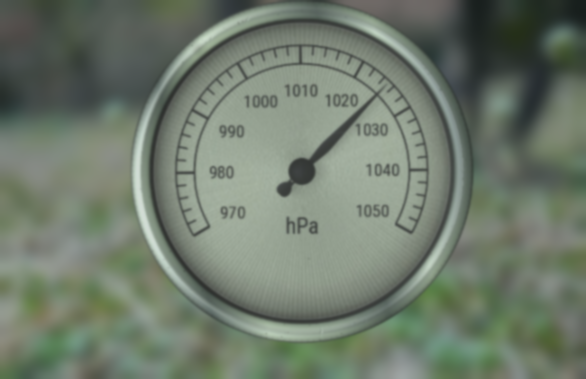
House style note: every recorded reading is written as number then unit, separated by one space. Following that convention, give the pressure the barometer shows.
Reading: 1025 hPa
